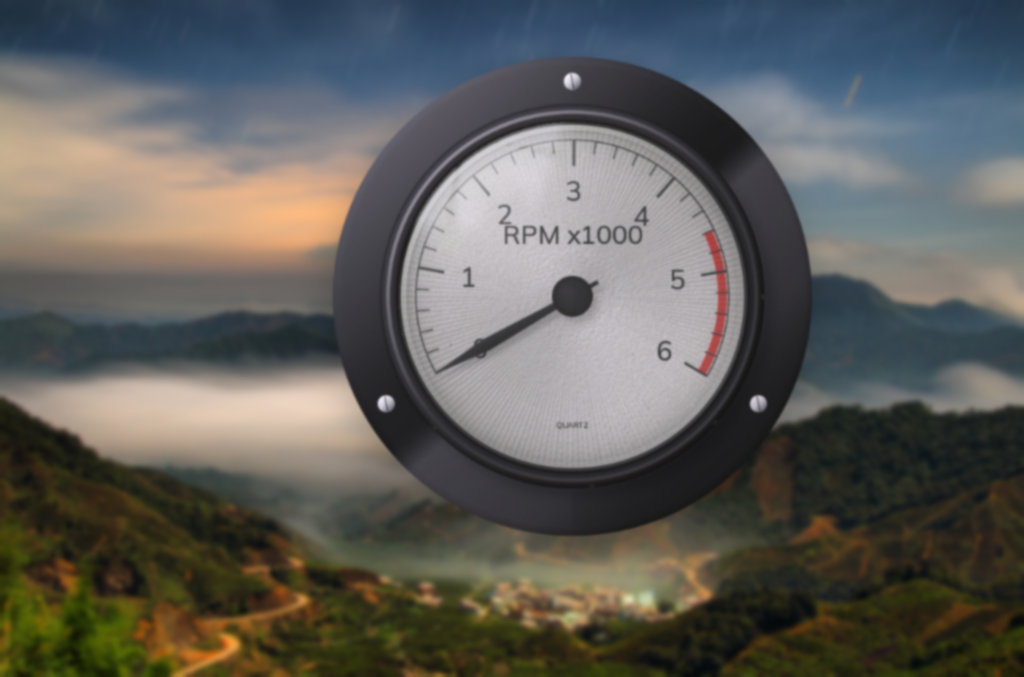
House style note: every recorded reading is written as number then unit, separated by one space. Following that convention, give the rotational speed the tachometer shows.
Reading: 0 rpm
